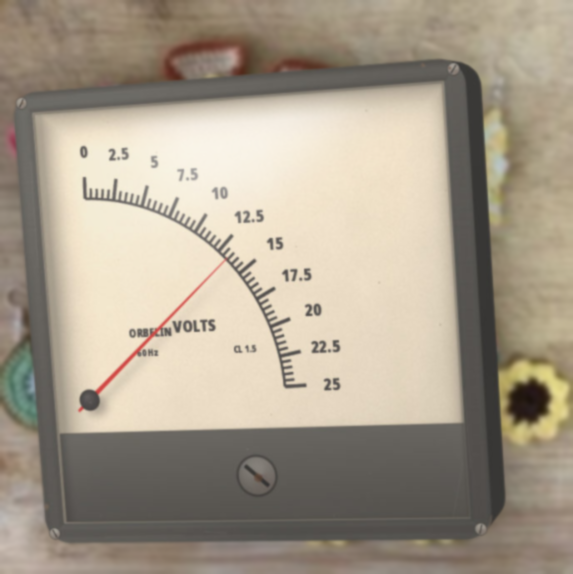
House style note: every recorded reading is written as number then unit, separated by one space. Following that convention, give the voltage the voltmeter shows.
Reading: 13.5 V
